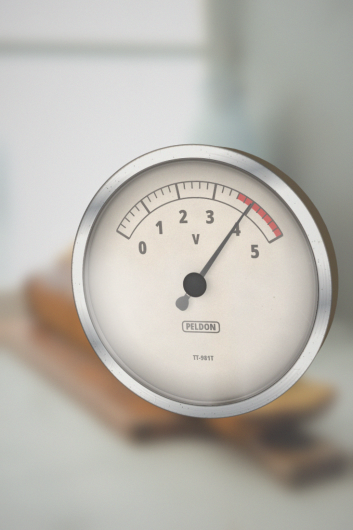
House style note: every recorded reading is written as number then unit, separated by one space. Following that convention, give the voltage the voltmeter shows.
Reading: 4 V
